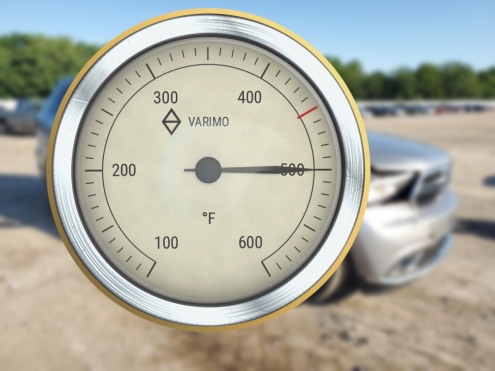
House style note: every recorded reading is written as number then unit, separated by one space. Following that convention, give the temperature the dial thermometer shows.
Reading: 500 °F
